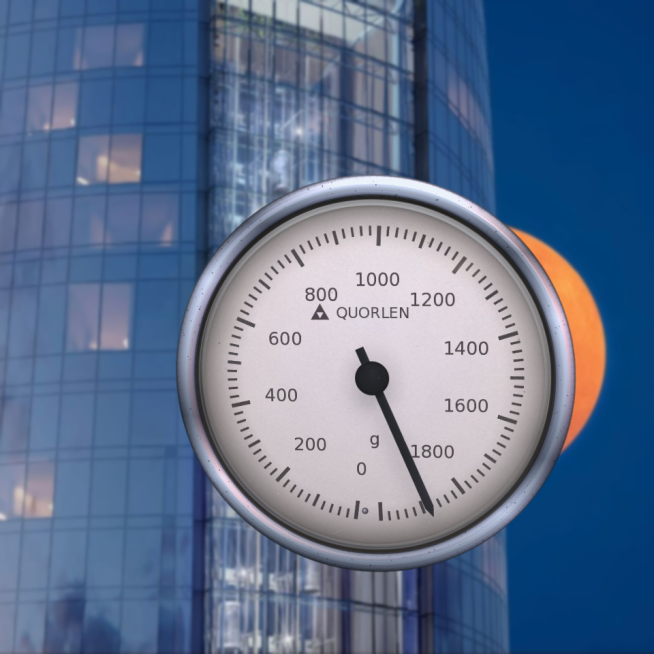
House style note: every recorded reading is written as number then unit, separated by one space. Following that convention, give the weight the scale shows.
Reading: 1880 g
